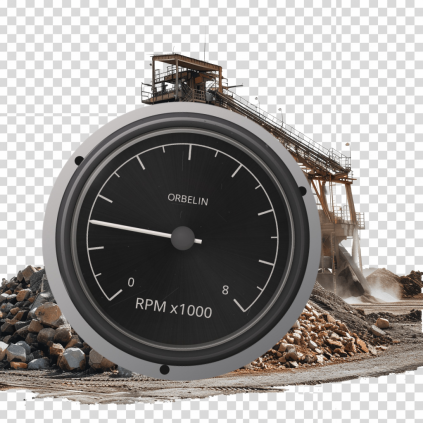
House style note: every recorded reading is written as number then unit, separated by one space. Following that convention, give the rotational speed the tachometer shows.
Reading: 1500 rpm
